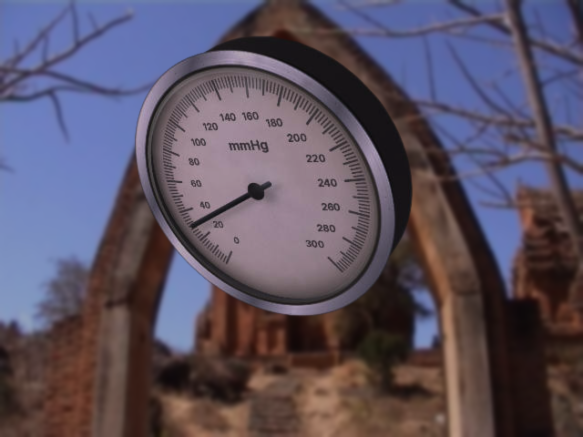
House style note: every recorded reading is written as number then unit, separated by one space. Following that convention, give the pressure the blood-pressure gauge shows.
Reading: 30 mmHg
